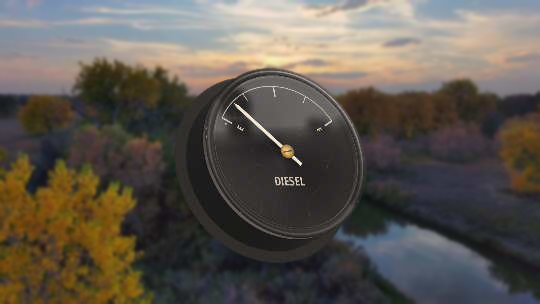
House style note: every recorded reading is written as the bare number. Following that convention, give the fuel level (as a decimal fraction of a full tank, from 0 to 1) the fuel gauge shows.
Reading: 0.125
